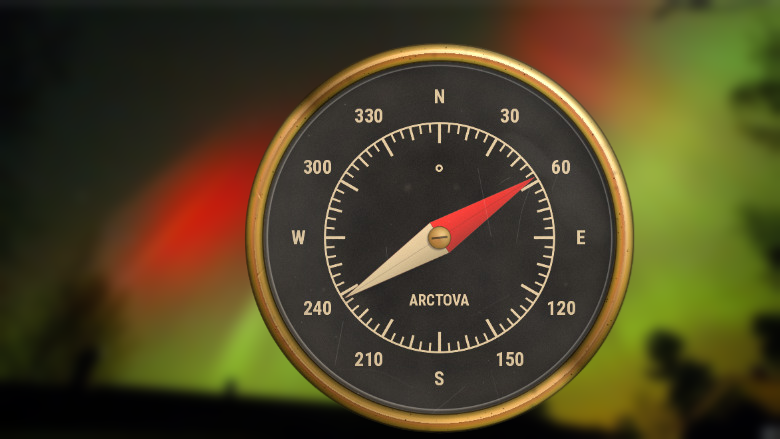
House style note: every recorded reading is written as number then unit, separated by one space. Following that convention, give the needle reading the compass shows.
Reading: 57.5 °
